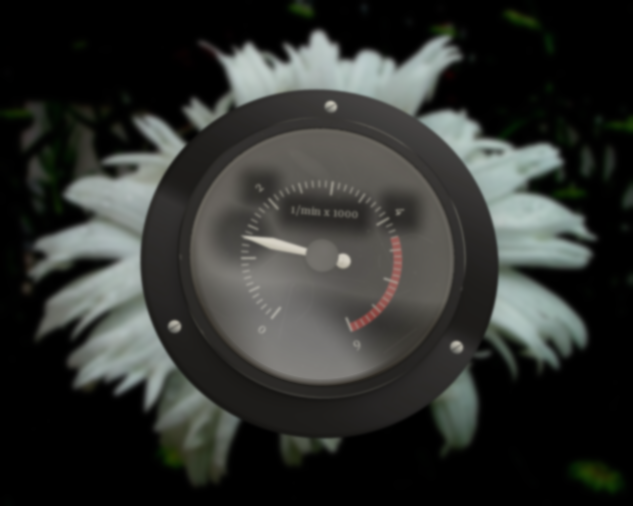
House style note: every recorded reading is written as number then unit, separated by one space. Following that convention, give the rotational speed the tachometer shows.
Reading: 1300 rpm
